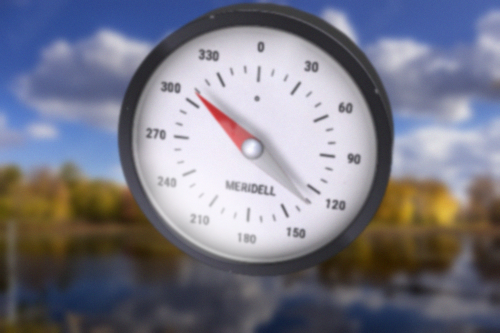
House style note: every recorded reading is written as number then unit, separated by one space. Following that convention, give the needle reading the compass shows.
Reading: 310 °
